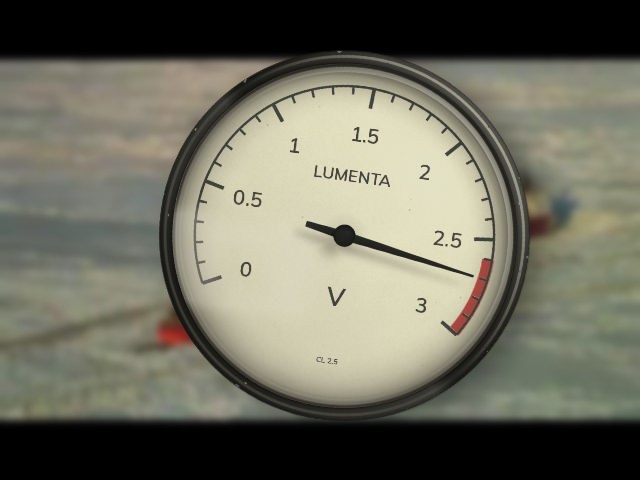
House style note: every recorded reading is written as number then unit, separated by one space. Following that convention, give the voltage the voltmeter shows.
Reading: 2.7 V
